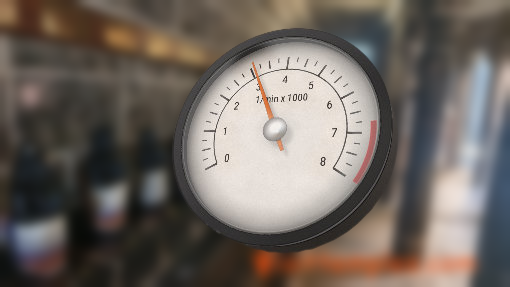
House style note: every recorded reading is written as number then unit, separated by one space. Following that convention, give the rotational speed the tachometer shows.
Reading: 3125 rpm
